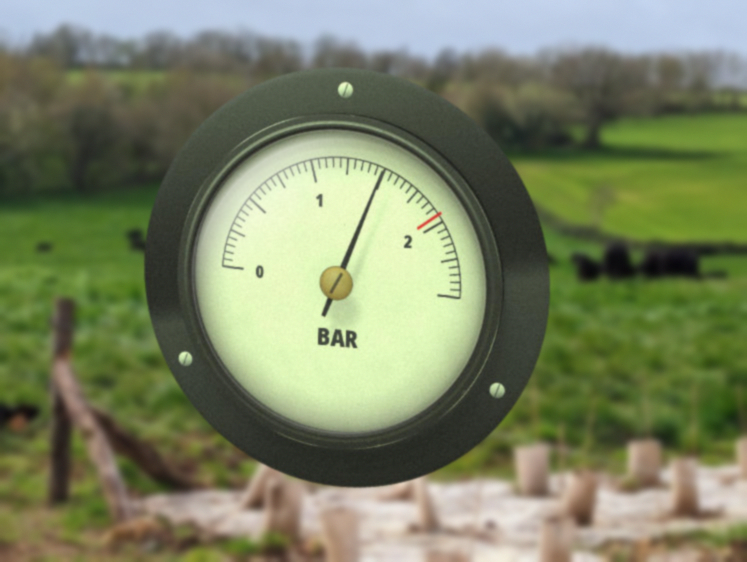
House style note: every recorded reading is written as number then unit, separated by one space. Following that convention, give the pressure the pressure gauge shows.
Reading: 1.5 bar
